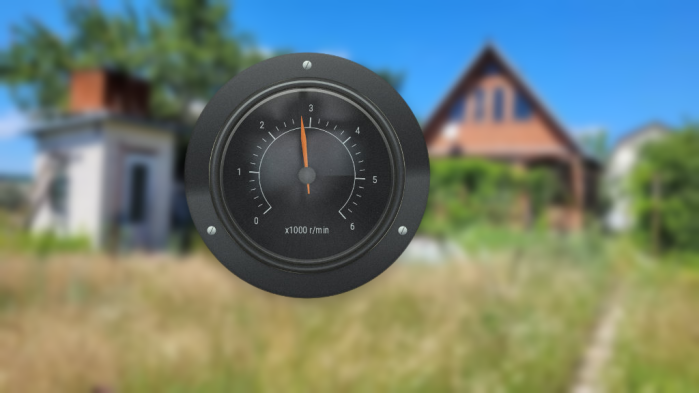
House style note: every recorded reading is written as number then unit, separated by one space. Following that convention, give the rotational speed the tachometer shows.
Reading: 2800 rpm
